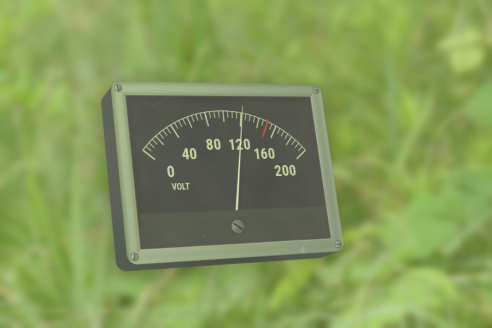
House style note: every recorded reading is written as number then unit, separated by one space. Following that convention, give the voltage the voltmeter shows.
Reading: 120 V
